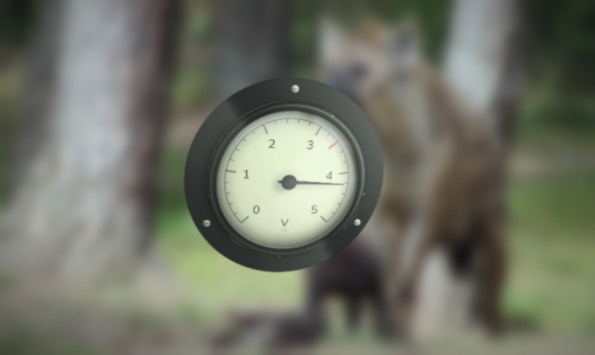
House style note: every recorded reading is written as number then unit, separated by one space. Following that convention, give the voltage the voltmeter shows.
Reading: 4.2 V
